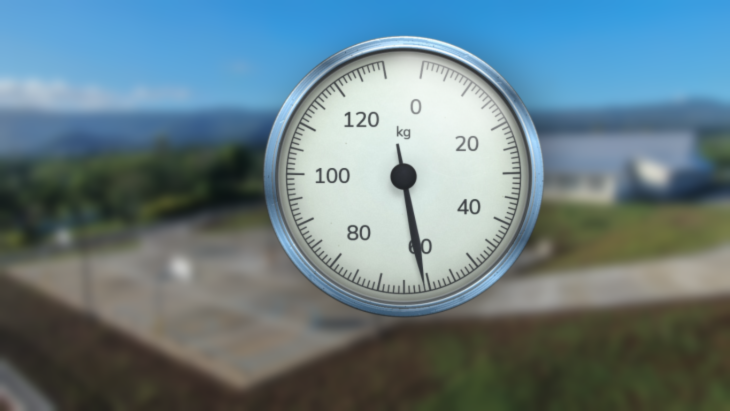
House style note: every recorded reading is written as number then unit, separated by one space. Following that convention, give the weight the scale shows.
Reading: 61 kg
